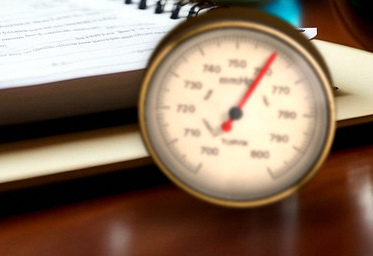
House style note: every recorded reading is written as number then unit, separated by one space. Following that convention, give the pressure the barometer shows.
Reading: 760 mmHg
